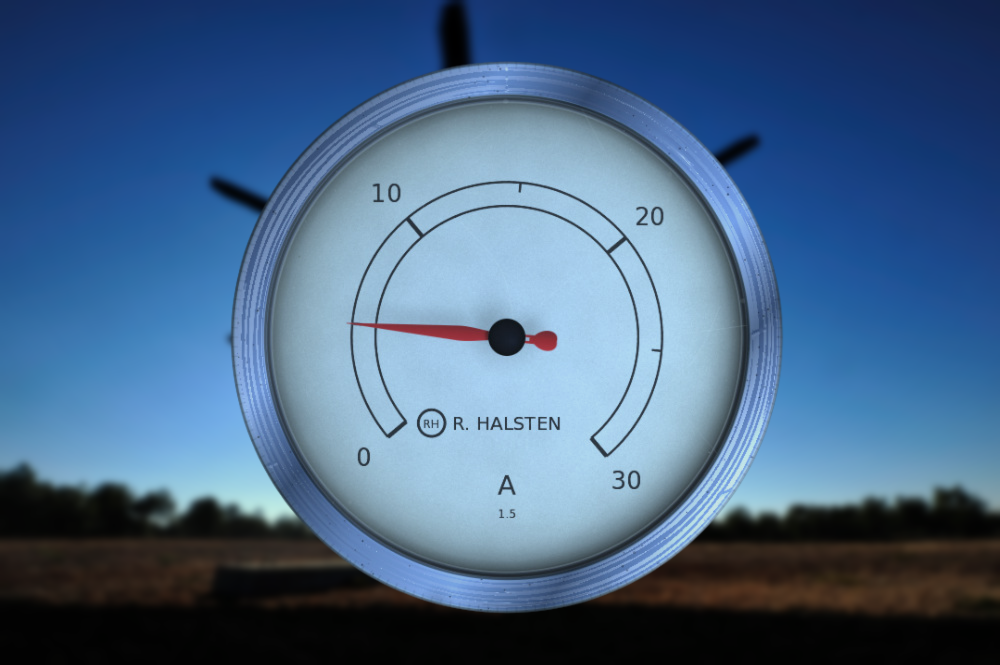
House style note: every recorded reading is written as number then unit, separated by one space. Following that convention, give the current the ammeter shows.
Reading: 5 A
